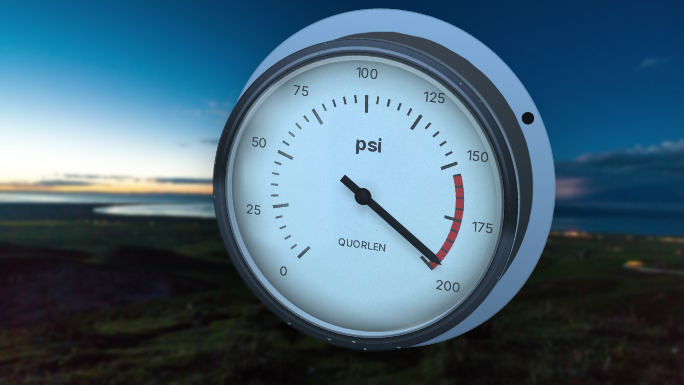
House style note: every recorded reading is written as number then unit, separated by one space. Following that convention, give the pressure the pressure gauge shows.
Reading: 195 psi
